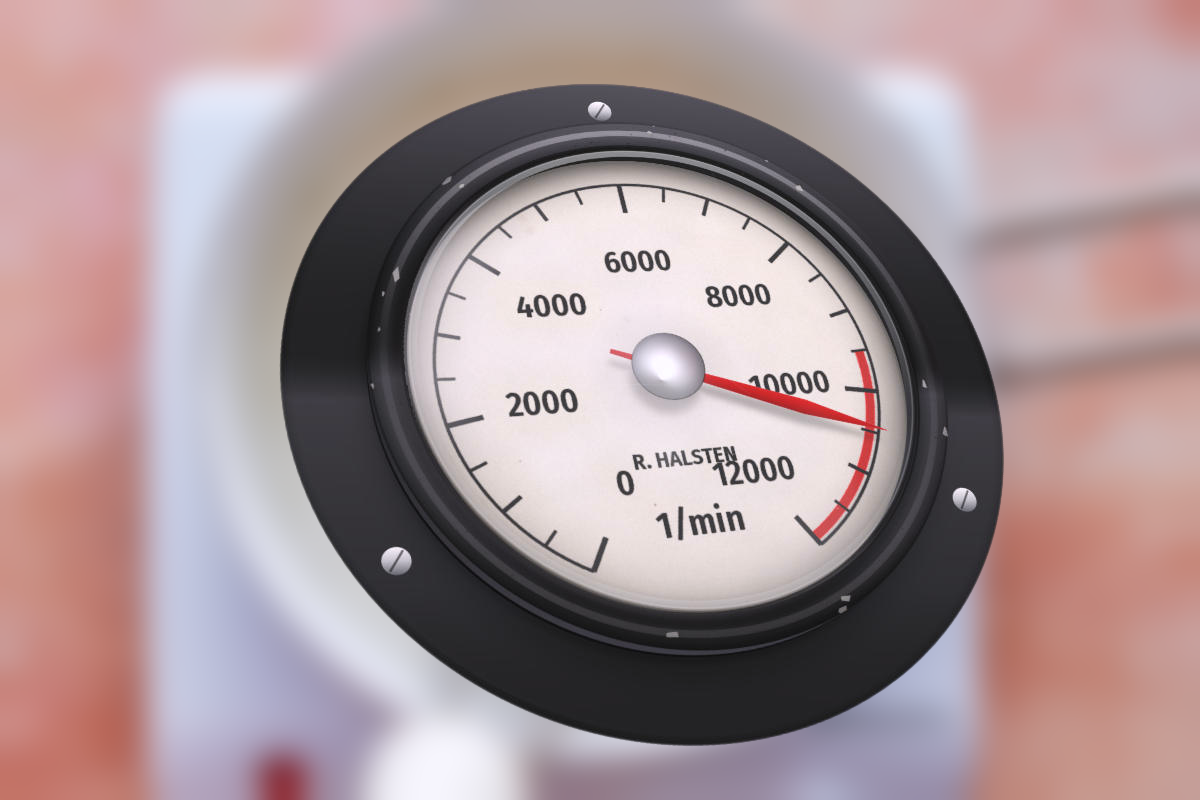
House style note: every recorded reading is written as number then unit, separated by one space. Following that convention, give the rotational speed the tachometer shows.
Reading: 10500 rpm
